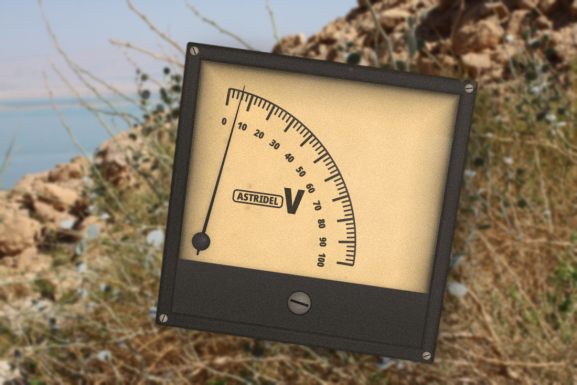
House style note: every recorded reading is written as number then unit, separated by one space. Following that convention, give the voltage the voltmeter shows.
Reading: 6 V
